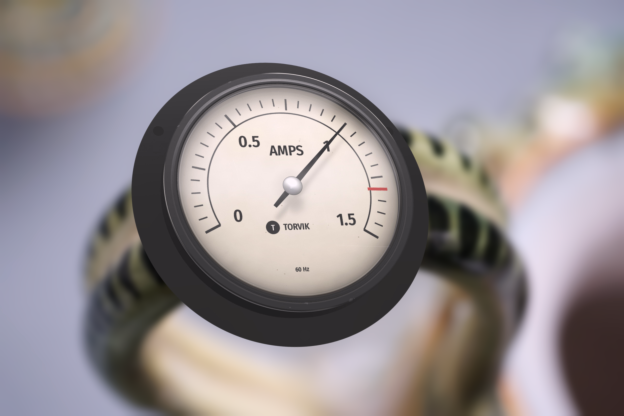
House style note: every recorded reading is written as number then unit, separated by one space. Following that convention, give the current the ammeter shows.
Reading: 1 A
